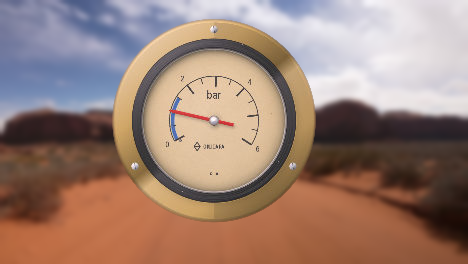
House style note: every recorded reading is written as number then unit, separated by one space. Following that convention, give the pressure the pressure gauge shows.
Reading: 1 bar
